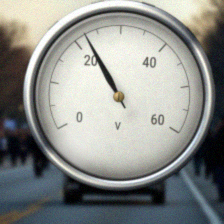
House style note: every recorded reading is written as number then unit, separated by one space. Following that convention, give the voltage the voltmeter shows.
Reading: 22.5 V
